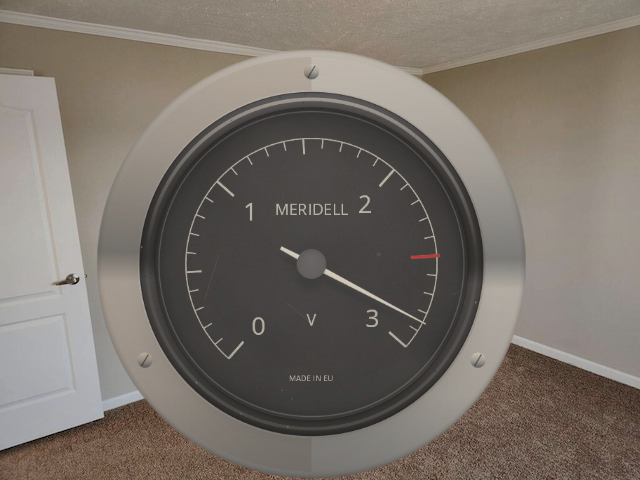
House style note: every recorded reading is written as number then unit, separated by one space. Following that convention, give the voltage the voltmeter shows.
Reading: 2.85 V
